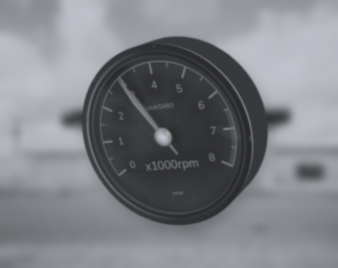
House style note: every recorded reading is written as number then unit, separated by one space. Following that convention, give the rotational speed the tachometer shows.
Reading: 3000 rpm
